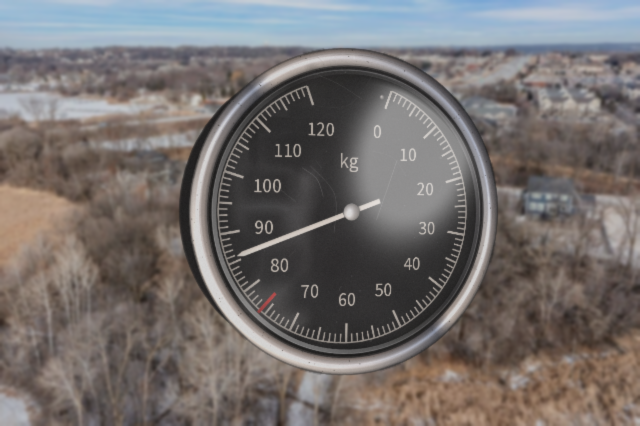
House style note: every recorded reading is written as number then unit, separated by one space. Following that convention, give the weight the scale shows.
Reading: 86 kg
